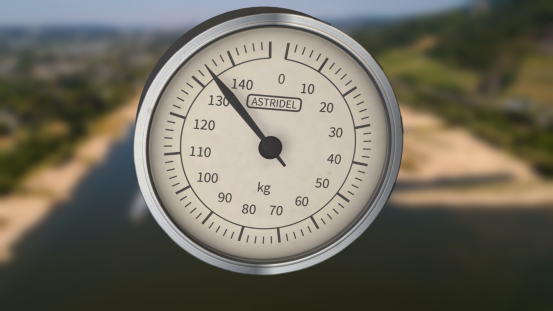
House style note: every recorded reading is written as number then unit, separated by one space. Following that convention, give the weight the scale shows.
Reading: 134 kg
